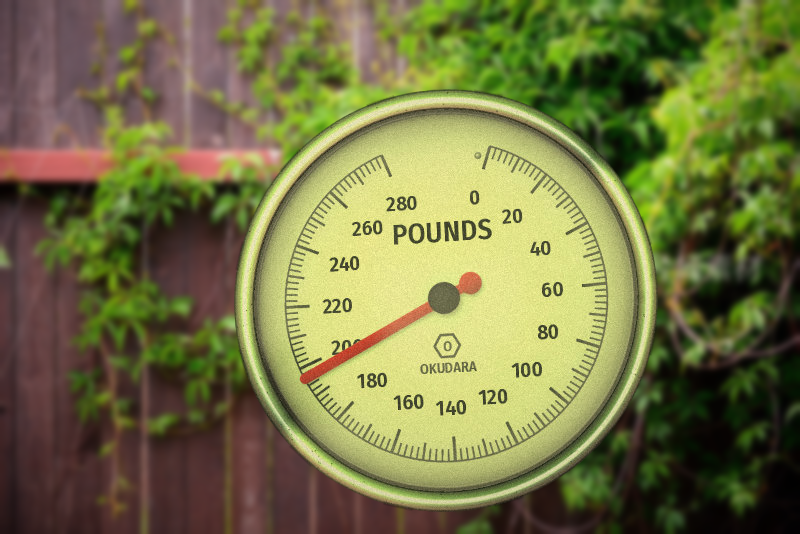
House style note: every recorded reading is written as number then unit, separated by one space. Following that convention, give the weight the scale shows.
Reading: 196 lb
